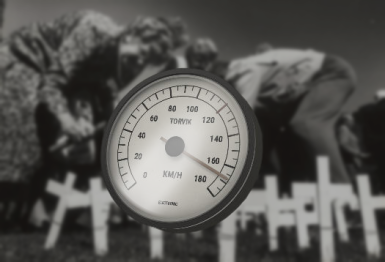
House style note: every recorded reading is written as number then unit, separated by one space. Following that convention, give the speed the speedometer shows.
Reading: 167.5 km/h
